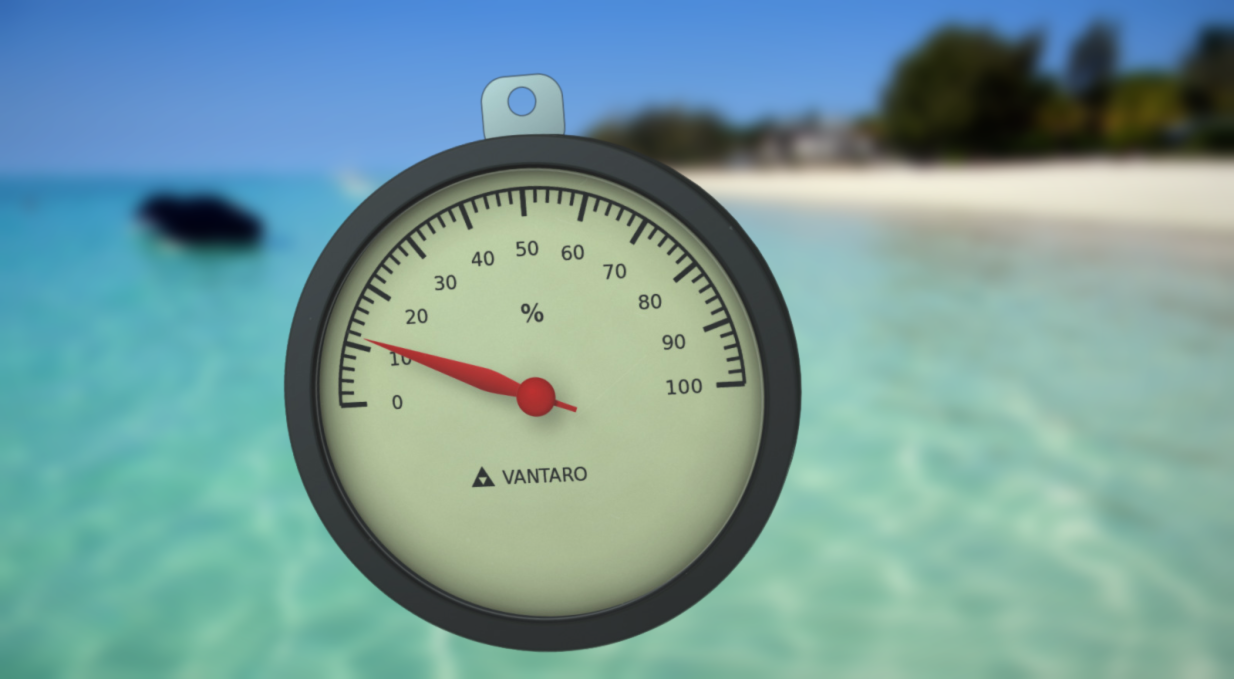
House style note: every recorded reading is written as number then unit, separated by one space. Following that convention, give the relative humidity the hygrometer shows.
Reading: 12 %
